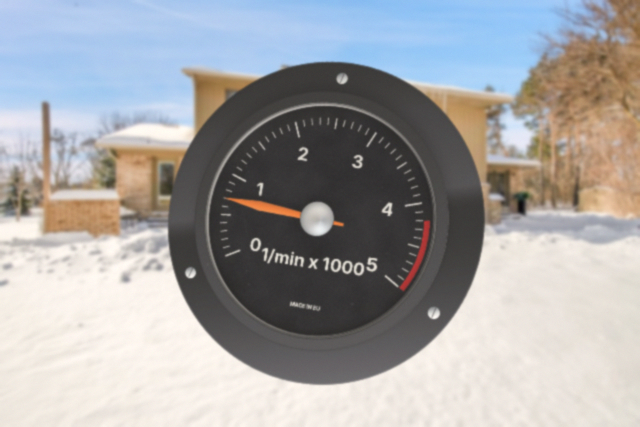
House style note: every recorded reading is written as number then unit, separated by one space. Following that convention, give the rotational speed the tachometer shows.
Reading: 700 rpm
